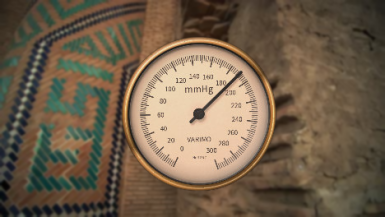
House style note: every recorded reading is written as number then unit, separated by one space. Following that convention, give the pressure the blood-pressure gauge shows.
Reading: 190 mmHg
